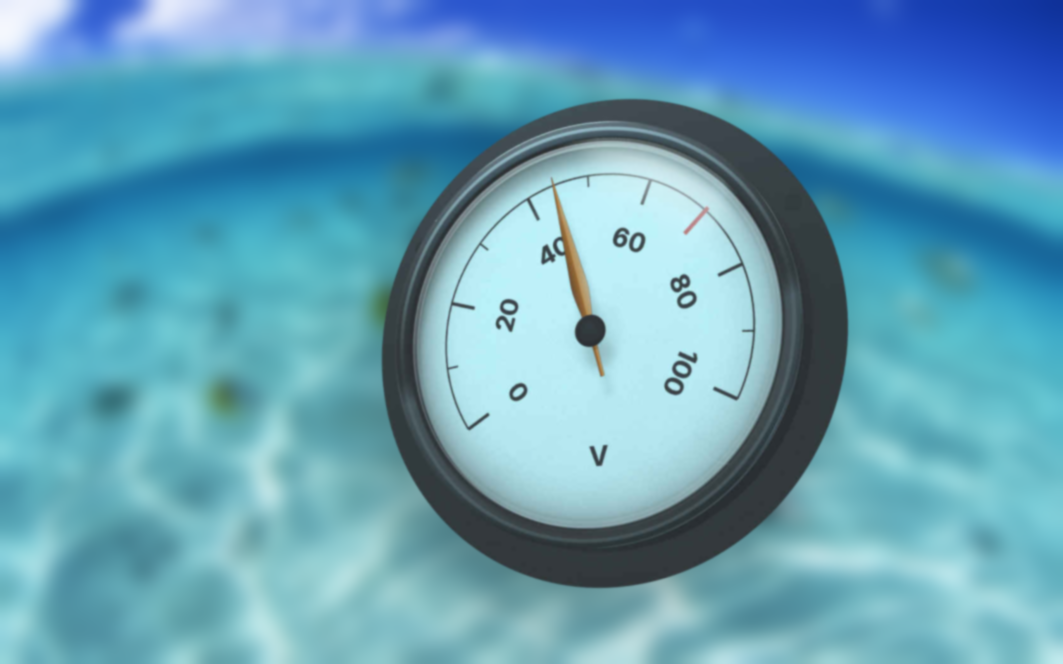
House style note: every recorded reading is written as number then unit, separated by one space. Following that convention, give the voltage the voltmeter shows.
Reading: 45 V
